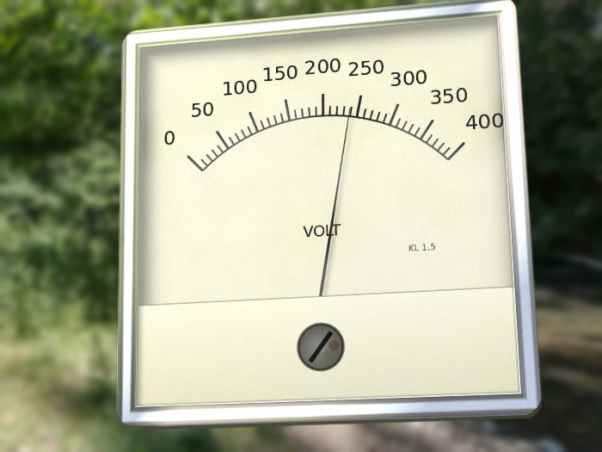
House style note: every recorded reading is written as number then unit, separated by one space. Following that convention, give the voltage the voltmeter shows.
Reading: 240 V
